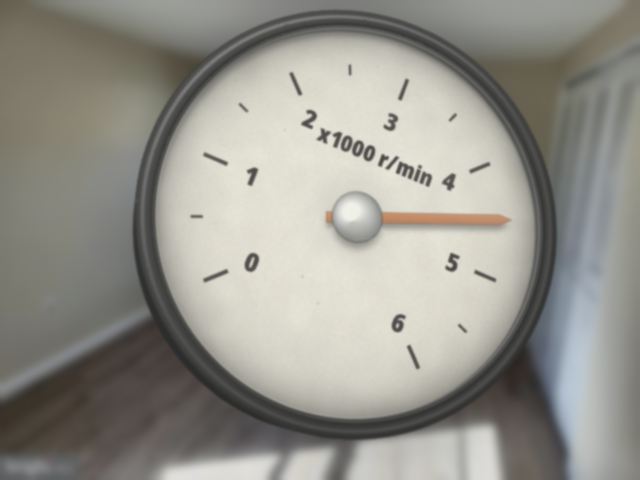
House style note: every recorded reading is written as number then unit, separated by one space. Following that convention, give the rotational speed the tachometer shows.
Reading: 4500 rpm
